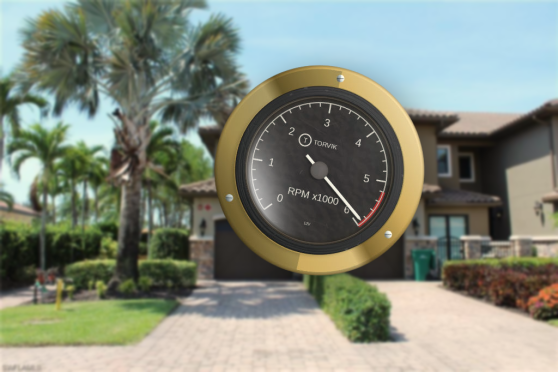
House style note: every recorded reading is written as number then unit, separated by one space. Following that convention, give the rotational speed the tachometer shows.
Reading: 5900 rpm
